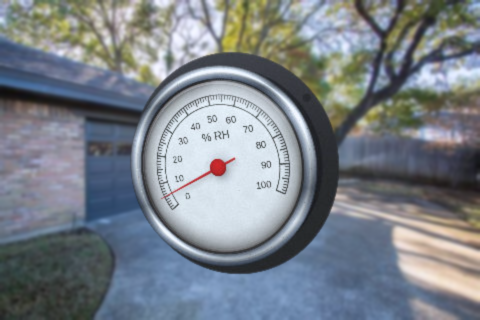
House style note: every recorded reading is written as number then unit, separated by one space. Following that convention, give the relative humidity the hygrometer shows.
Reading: 5 %
